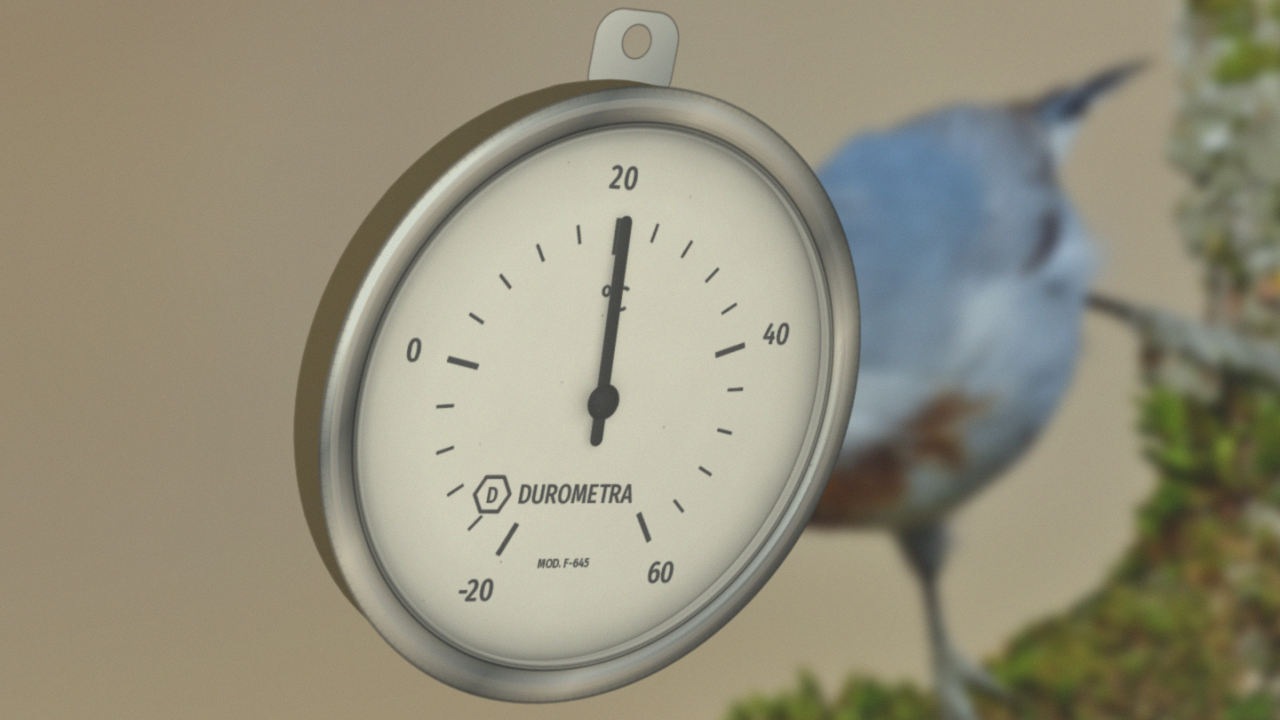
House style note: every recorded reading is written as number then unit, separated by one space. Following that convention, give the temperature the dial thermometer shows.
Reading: 20 °C
